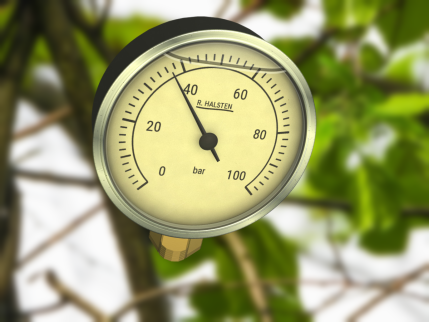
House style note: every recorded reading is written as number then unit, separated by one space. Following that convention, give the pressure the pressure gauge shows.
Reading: 37 bar
